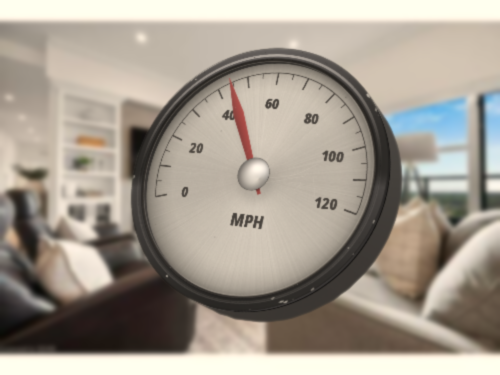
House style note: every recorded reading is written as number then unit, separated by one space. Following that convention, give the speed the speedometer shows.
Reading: 45 mph
